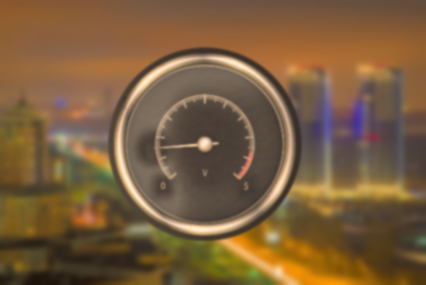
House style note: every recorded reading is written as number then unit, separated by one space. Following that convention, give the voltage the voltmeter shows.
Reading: 0.75 V
